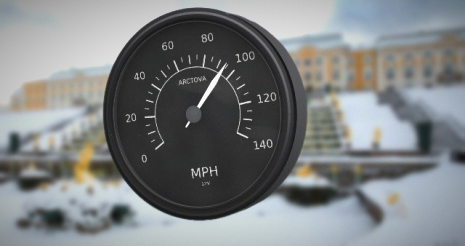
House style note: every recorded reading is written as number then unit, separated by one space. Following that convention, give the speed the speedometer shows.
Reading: 95 mph
